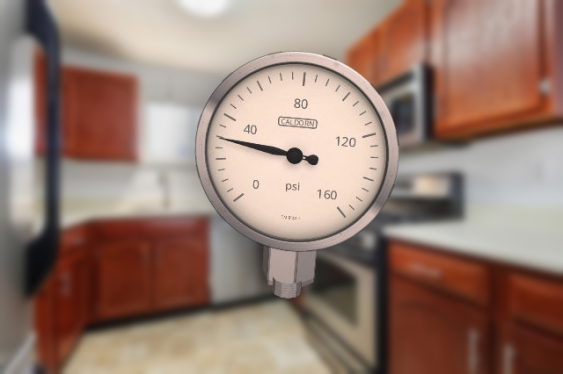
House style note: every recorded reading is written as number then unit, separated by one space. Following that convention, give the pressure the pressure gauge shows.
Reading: 30 psi
